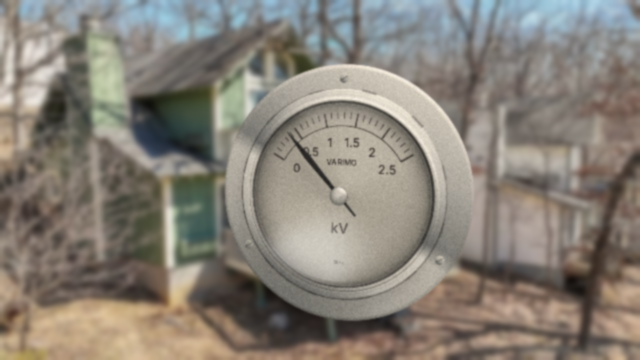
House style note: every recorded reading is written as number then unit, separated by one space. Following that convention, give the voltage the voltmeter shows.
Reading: 0.4 kV
